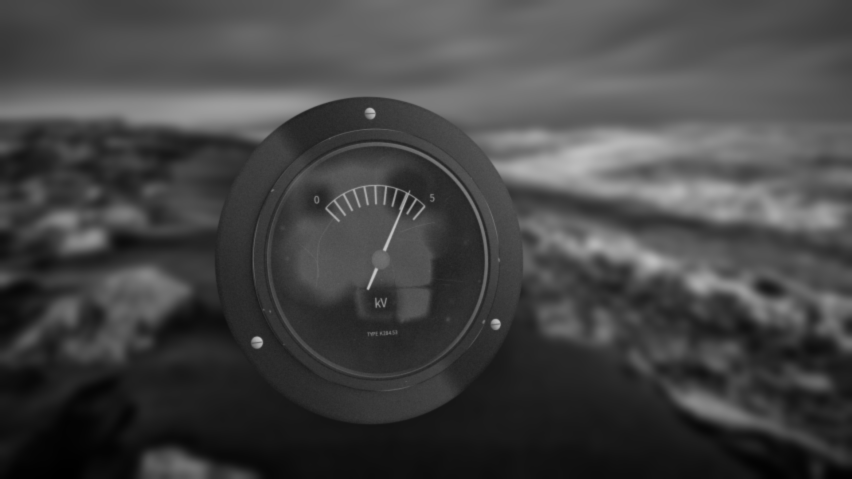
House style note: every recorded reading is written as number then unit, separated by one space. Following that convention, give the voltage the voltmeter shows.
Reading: 4 kV
